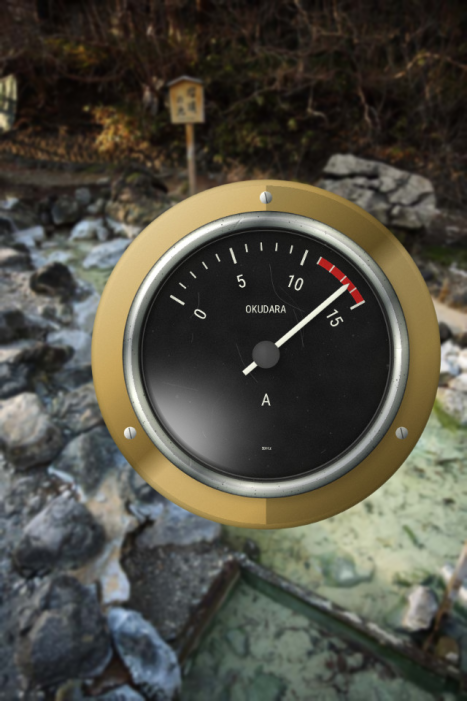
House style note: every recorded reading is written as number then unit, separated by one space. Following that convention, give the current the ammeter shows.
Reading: 13.5 A
